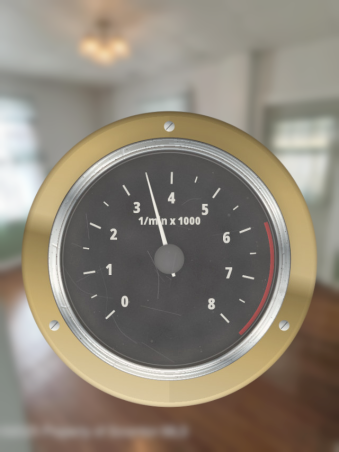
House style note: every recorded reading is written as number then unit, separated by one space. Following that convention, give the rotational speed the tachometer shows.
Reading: 3500 rpm
